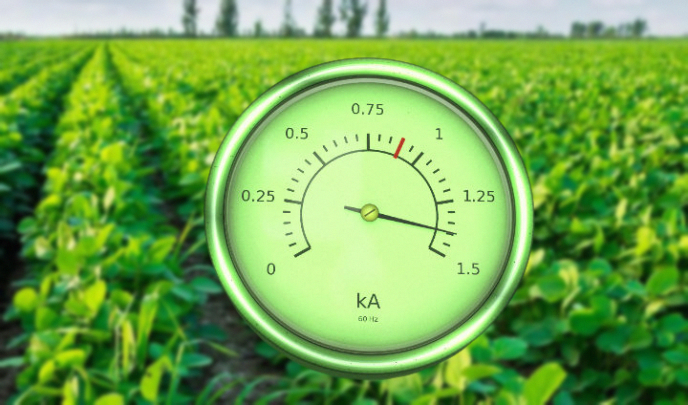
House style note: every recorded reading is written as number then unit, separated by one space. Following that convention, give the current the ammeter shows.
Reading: 1.4 kA
